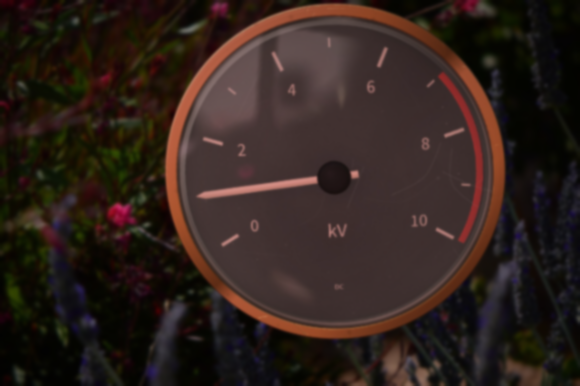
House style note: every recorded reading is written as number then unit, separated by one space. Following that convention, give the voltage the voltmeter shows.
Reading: 1 kV
